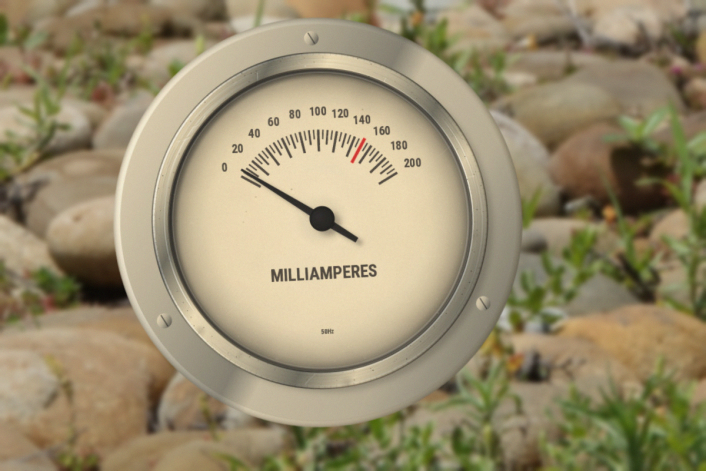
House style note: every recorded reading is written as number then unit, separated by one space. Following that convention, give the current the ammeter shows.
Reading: 5 mA
